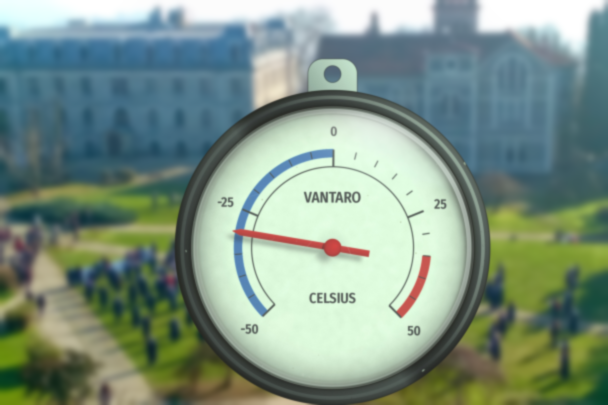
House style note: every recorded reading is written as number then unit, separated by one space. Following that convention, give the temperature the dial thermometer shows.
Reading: -30 °C
